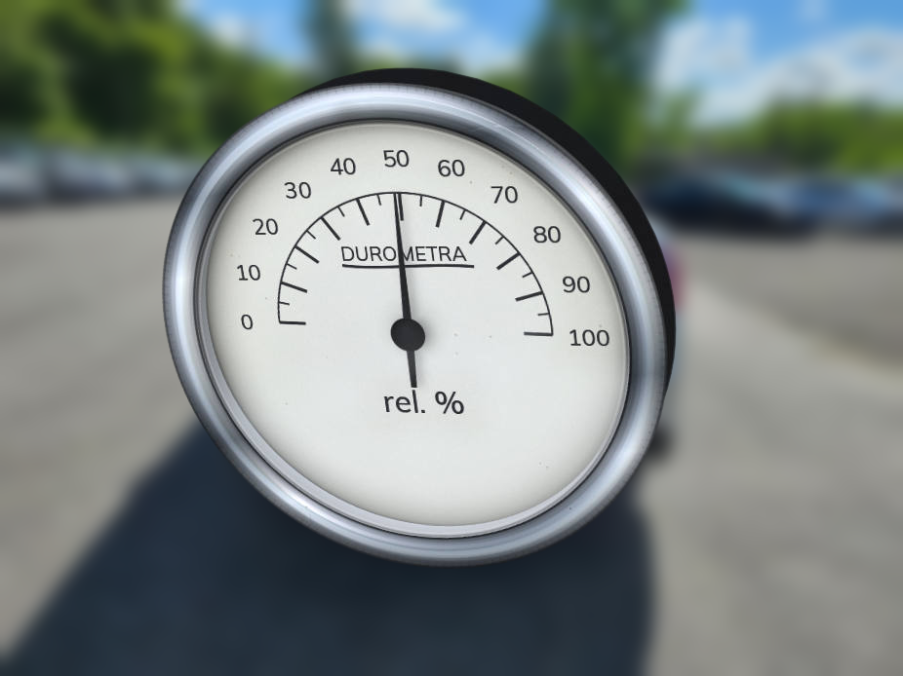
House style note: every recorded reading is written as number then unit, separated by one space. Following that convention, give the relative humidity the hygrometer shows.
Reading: 50 %
